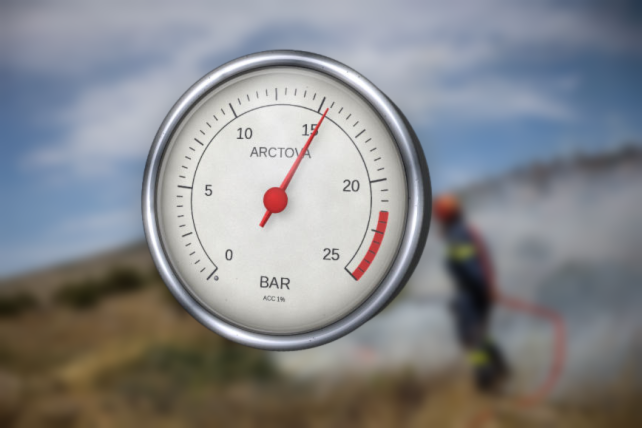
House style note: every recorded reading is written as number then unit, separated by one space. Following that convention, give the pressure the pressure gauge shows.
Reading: 15.5 bar
